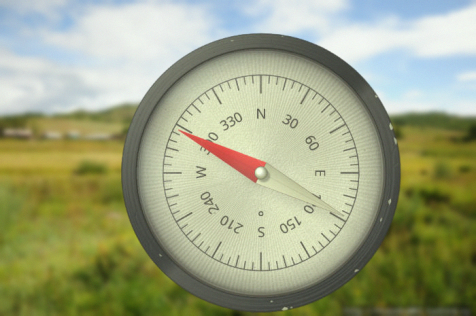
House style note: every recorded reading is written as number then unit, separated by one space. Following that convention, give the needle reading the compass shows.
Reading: 297.5 °
